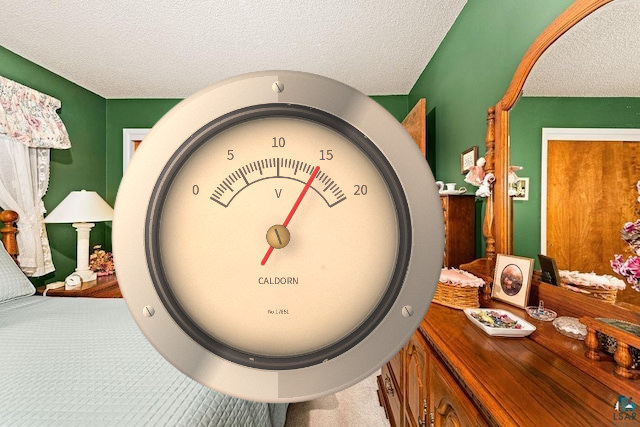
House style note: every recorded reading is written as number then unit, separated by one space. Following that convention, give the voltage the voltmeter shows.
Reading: 15 V
